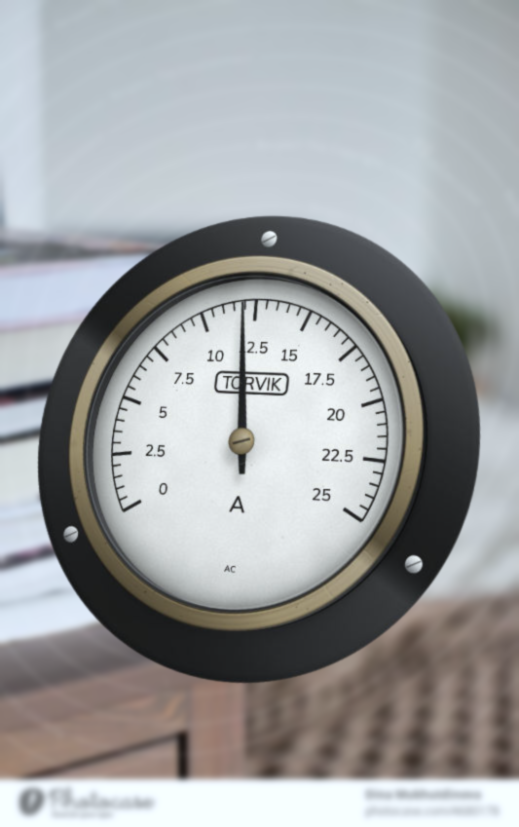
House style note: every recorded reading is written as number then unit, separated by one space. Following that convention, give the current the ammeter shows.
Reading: 12 A
